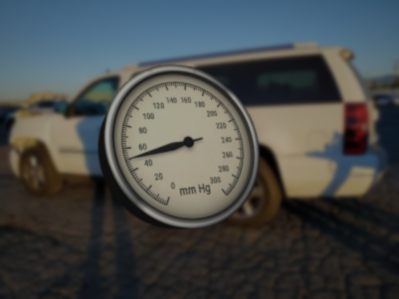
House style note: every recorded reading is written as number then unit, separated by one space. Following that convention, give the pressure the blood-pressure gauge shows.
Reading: 50 mmHg
